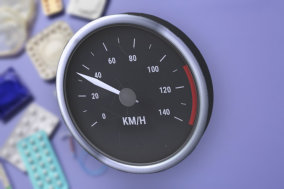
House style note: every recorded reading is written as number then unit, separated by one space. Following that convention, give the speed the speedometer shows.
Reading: 35 km/h
